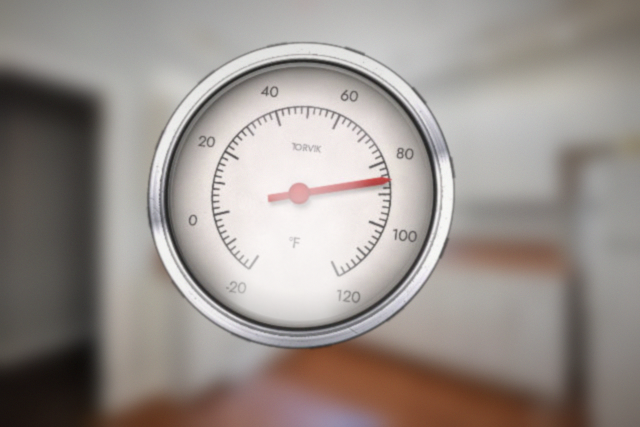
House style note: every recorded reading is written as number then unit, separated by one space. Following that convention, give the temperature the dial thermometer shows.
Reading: 86 °F
